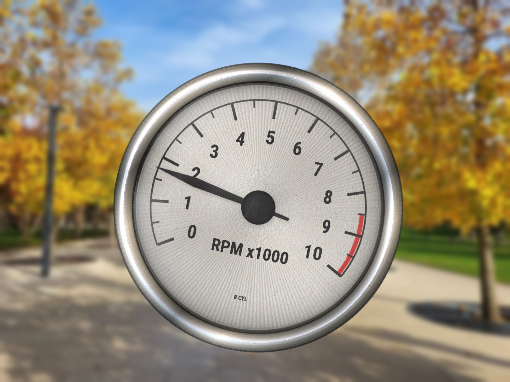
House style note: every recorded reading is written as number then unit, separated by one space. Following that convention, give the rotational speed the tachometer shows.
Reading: 1750 rpm
